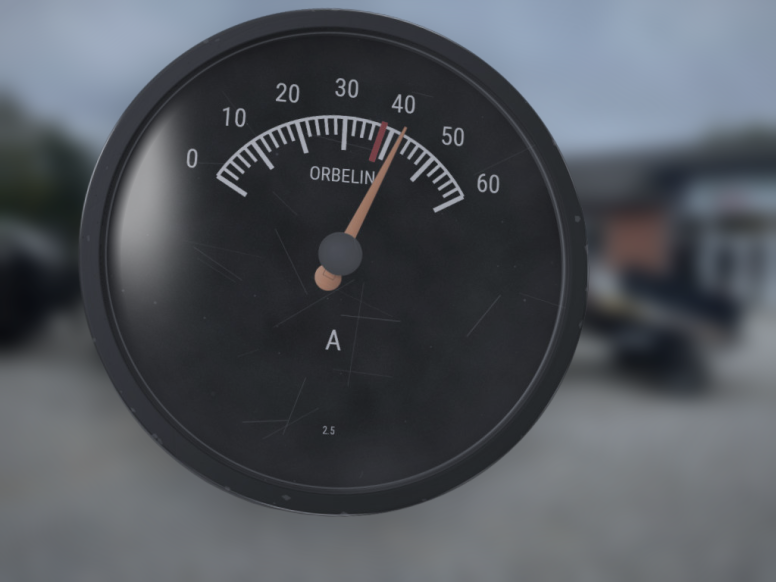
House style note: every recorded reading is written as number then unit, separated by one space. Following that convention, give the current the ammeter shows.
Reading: 42 A
